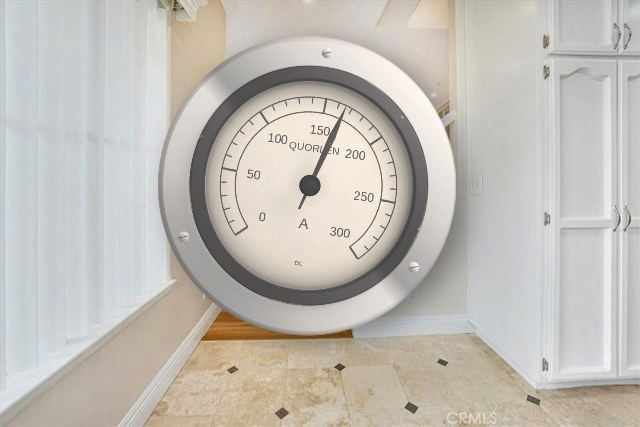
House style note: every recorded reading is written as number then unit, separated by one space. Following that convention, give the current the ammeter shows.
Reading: 165 A
